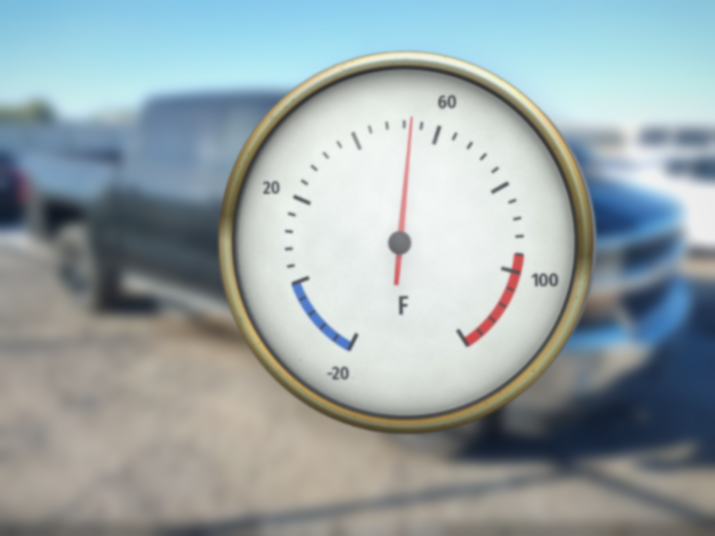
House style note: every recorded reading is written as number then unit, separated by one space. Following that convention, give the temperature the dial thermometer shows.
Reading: 54 °F
